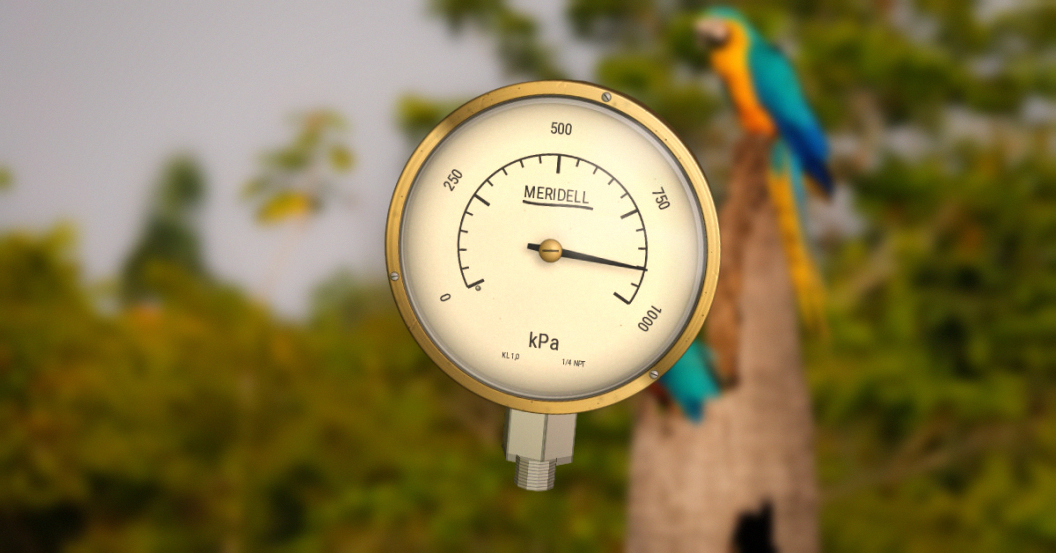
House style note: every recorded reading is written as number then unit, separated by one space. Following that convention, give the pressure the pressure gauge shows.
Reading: 900 kPa
